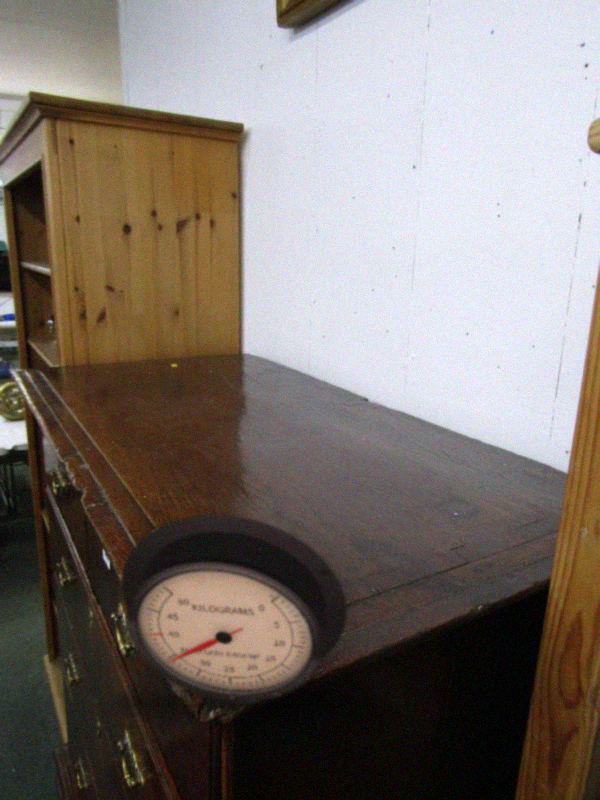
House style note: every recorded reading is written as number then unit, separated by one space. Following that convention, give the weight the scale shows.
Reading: 35 kg
